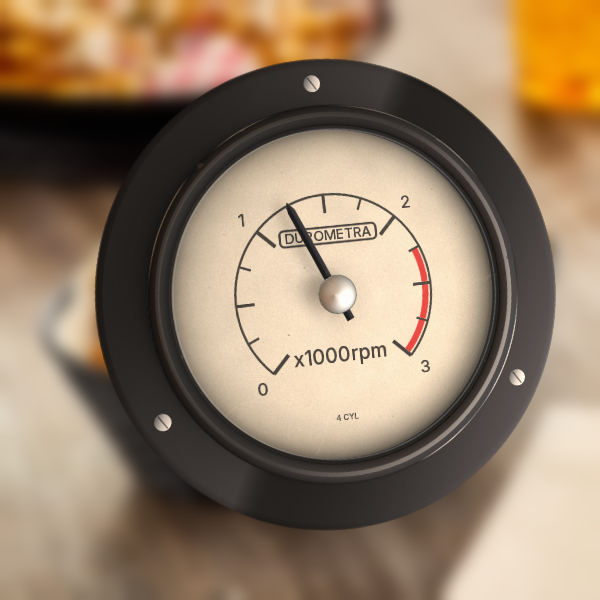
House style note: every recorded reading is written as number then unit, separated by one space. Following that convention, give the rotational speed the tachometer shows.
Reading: 1250 rpm
